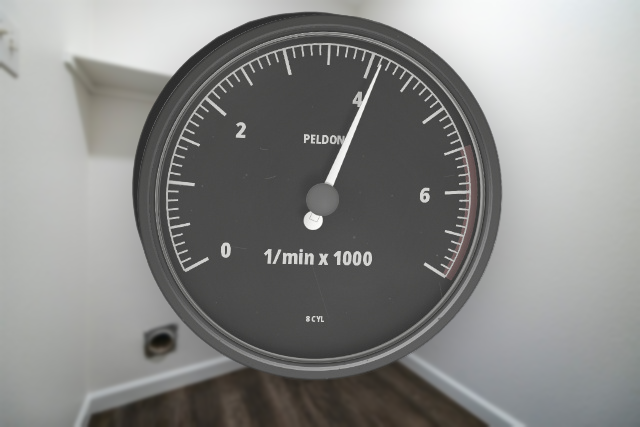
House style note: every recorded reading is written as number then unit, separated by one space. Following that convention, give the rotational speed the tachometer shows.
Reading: 4100 rpm
